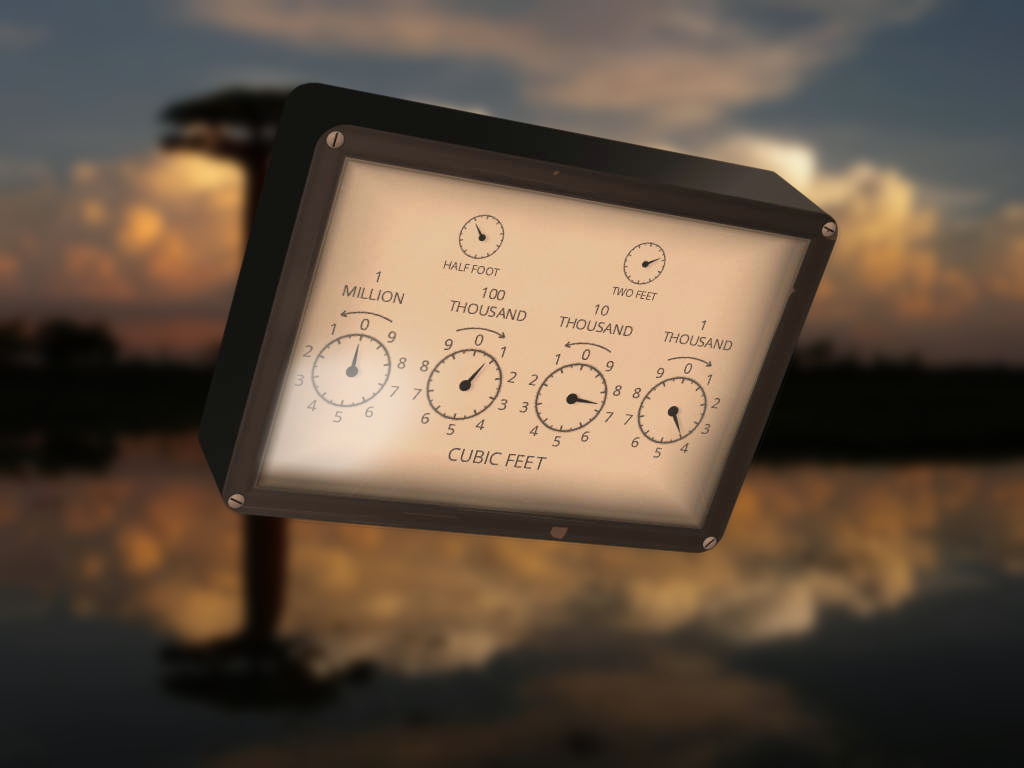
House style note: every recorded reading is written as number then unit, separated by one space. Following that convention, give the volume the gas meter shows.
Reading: 7400 ft³
